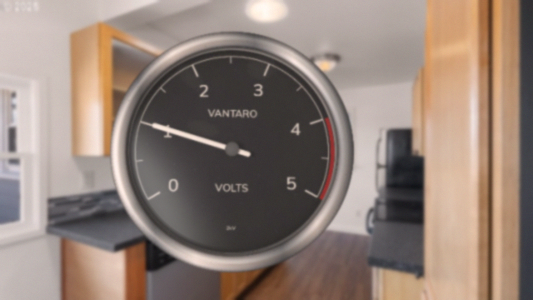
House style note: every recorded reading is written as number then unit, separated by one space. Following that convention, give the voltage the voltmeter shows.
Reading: 1 V
